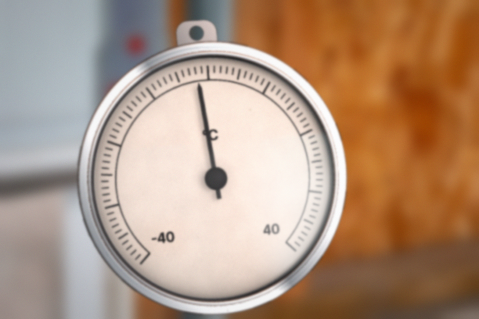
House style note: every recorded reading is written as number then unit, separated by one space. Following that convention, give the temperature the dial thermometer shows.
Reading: -2 °C
